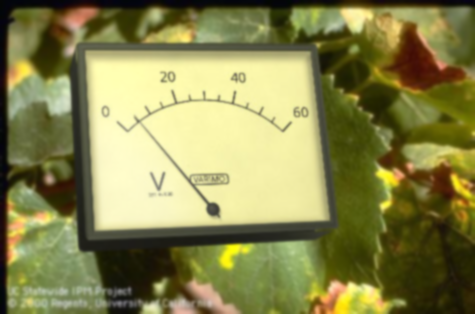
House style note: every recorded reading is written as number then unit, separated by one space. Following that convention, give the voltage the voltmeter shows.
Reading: 5 V
